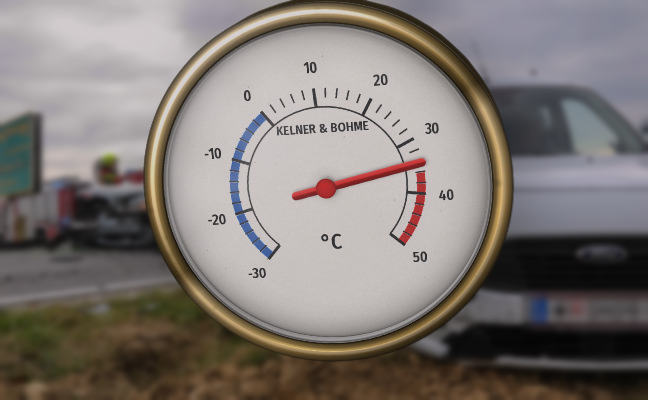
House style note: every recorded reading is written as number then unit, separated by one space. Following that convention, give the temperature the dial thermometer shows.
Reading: 34 °C
